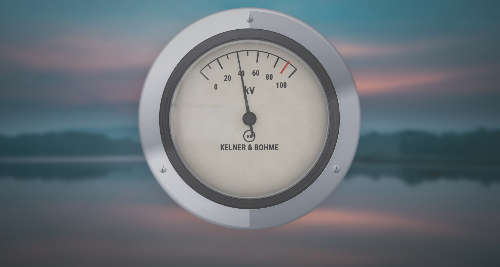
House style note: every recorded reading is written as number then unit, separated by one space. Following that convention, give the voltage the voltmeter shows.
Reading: 40 kV
